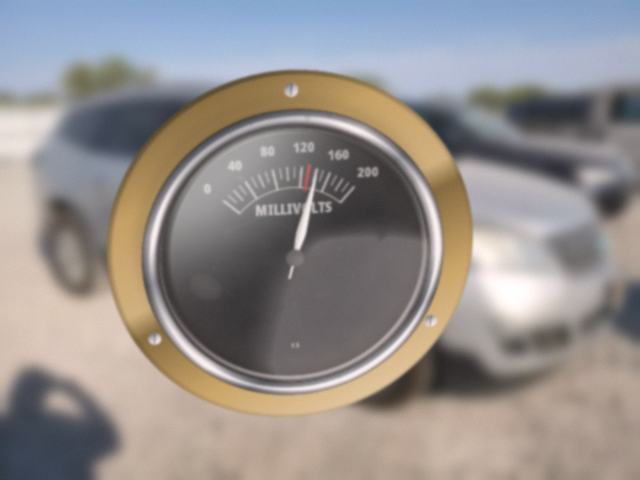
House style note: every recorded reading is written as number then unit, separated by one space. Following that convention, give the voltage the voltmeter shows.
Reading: 140 mV
